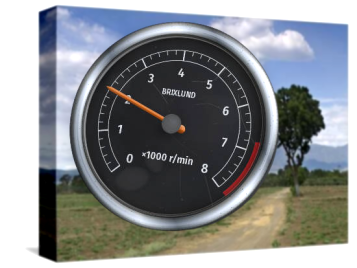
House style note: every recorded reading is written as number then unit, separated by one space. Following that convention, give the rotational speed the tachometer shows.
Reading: 2000 rpm
